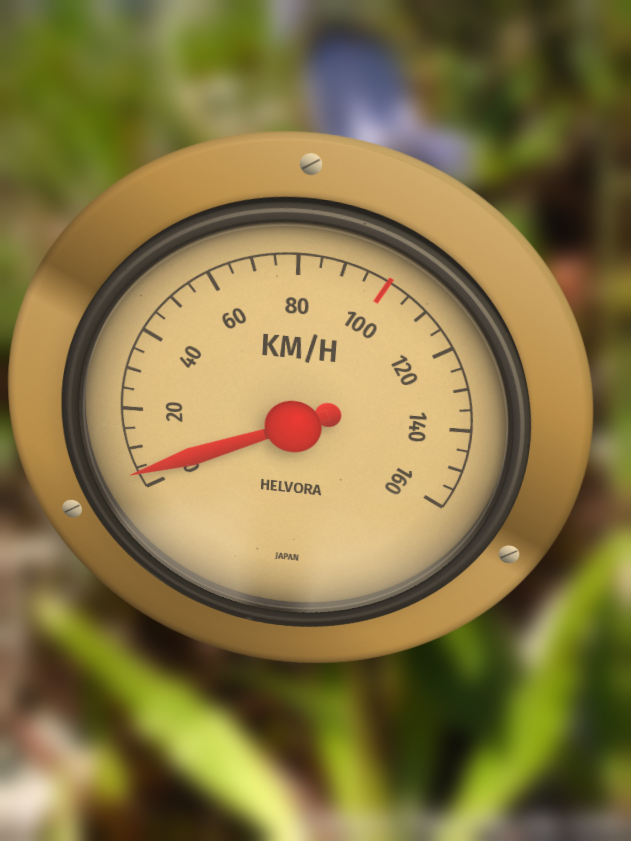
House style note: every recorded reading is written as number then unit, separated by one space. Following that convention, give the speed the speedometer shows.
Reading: 5 km/h
